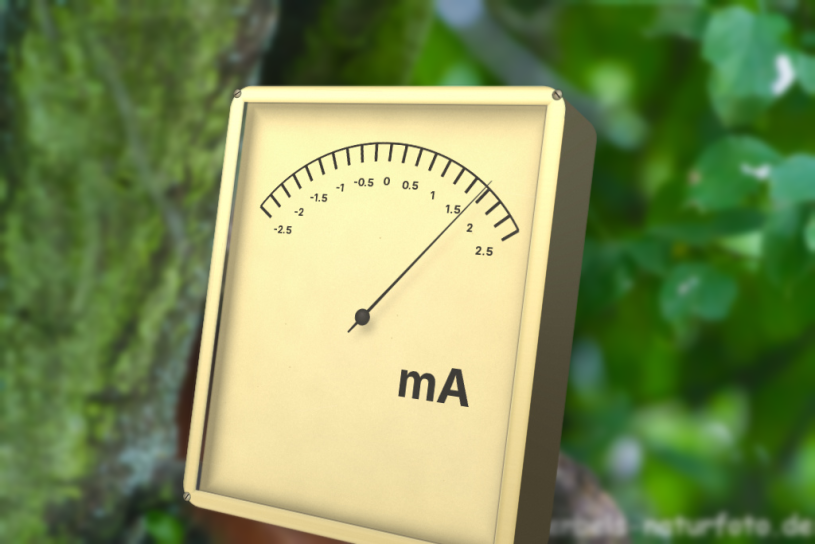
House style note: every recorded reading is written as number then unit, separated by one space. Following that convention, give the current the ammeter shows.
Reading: 1.75 mA
